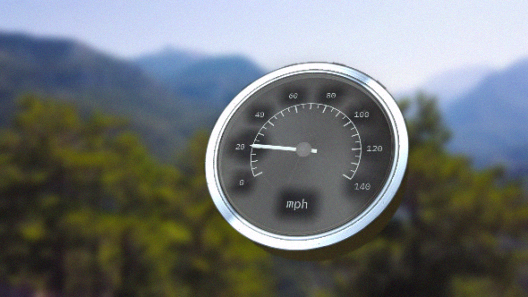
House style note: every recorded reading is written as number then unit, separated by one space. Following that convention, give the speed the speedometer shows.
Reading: 20 mph
